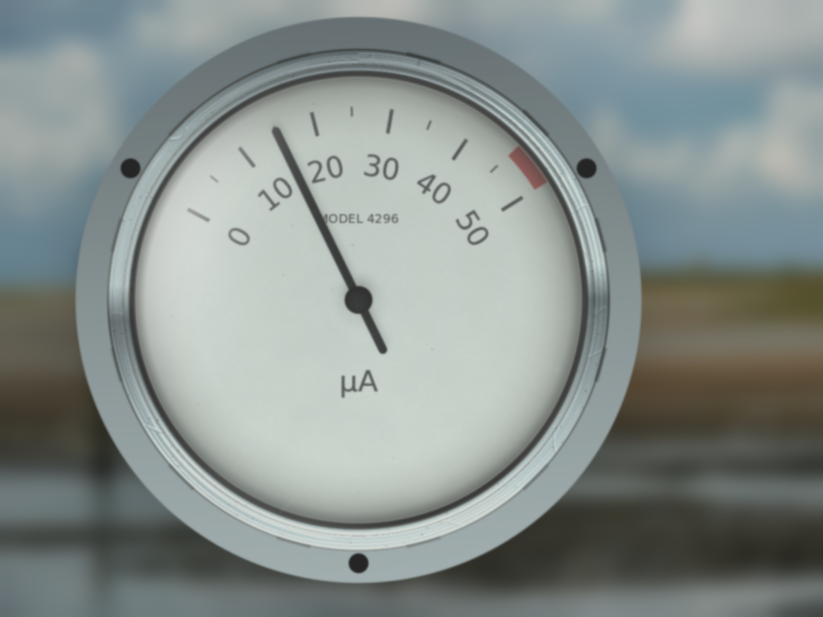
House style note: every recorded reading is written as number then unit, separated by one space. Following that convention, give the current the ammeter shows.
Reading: 15 µA
